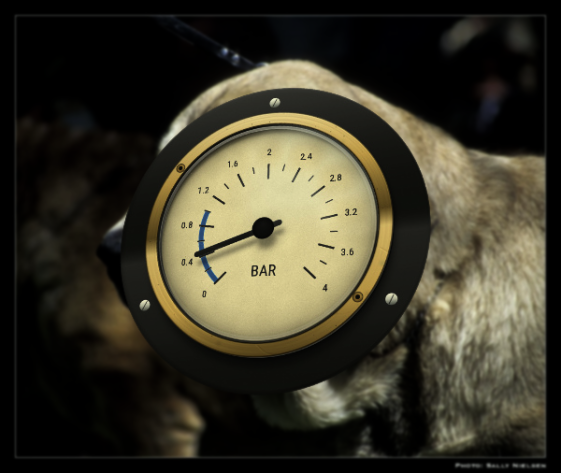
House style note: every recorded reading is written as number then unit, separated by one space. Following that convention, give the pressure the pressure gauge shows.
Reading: 0.4 bar
